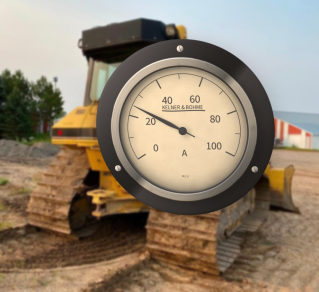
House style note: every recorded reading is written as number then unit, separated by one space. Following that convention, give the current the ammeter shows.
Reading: 25 A
